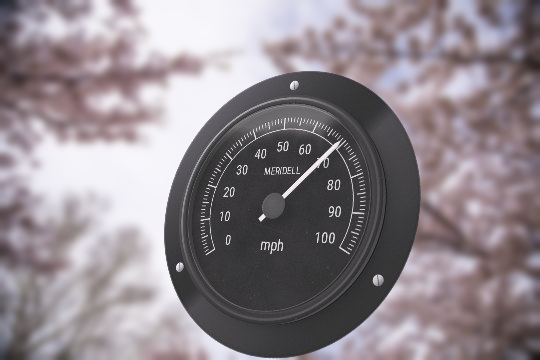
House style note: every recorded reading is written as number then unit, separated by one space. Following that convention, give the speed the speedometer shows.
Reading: 70 mph
